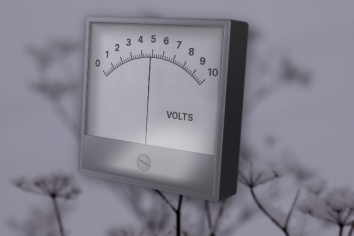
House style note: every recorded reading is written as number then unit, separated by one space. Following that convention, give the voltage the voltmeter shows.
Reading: 5 V
